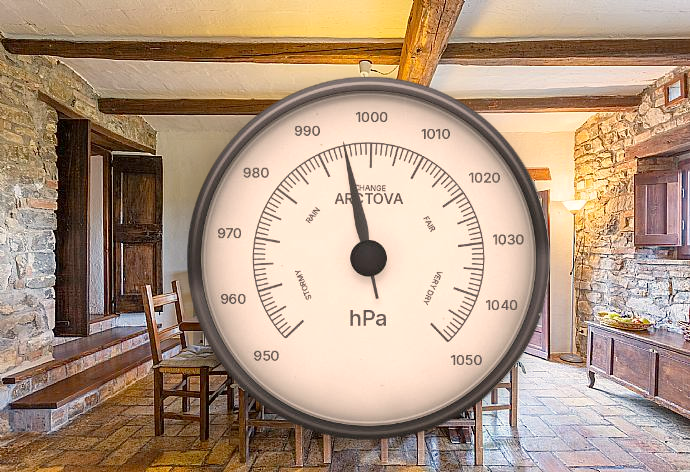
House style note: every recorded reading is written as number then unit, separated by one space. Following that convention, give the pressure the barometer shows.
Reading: 995 hPa
